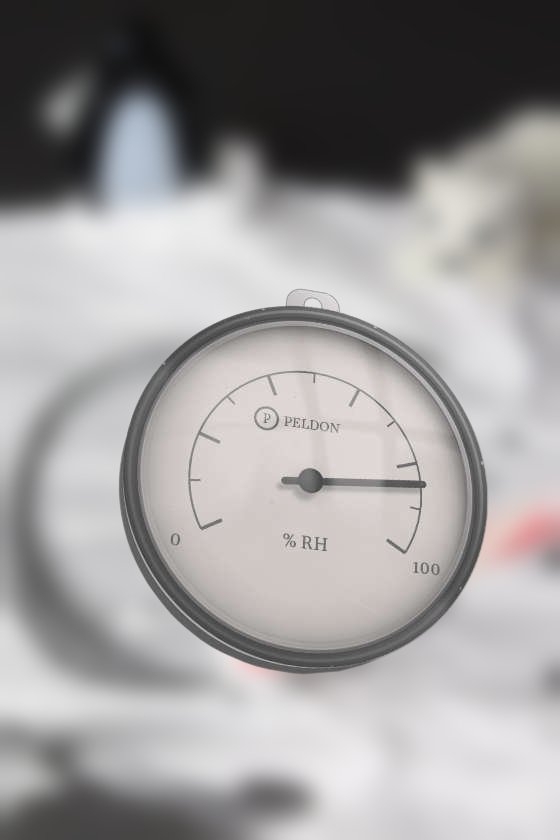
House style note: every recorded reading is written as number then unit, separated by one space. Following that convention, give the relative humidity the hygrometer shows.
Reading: 85 %
